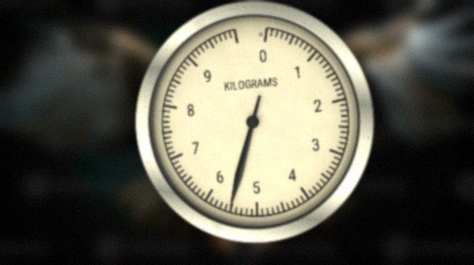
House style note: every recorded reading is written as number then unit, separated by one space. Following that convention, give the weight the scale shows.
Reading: 5.5 kg
